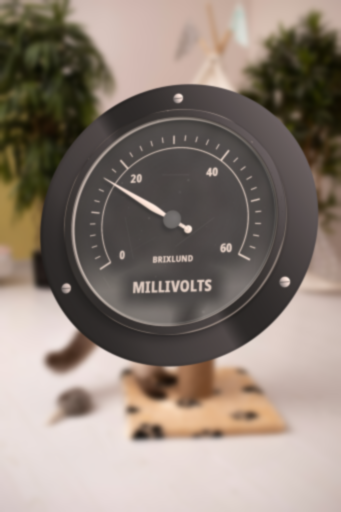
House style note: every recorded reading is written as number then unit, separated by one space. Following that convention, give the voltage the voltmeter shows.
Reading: 16 mV
